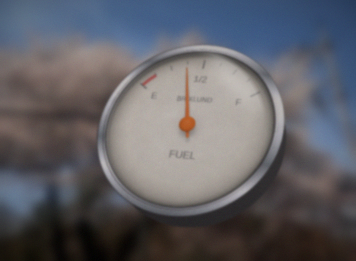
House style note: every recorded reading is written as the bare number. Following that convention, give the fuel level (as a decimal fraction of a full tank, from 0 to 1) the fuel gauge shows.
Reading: 0.375
